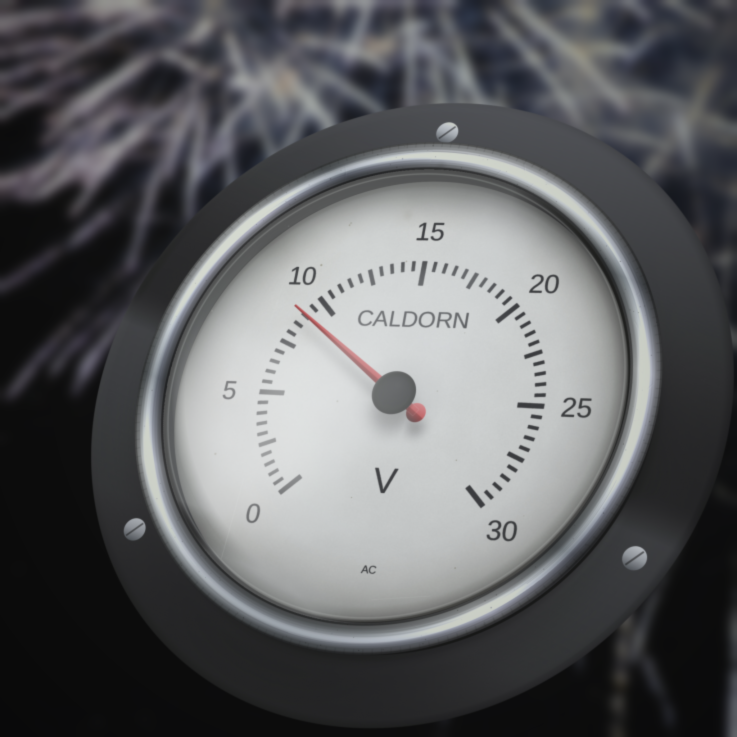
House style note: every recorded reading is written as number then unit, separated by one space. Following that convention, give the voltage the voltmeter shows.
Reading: 9 V
